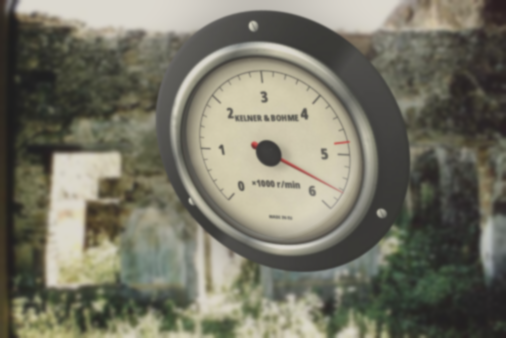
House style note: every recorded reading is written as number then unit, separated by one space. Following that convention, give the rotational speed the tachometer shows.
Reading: 5600 rpm
